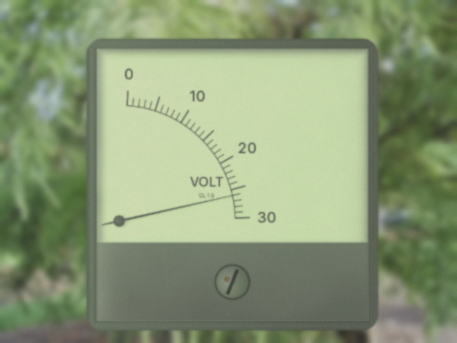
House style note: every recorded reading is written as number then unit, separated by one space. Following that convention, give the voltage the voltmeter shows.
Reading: 26 V
